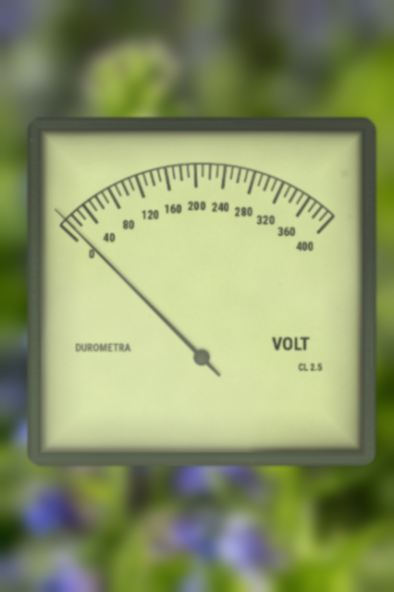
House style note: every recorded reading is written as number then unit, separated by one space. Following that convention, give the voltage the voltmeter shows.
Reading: 10 V
